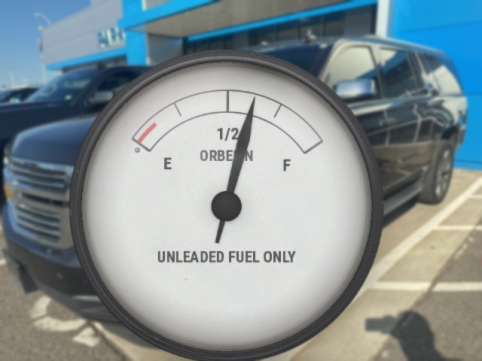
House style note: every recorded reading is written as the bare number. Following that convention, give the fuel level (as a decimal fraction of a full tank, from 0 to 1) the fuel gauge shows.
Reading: 0.625
